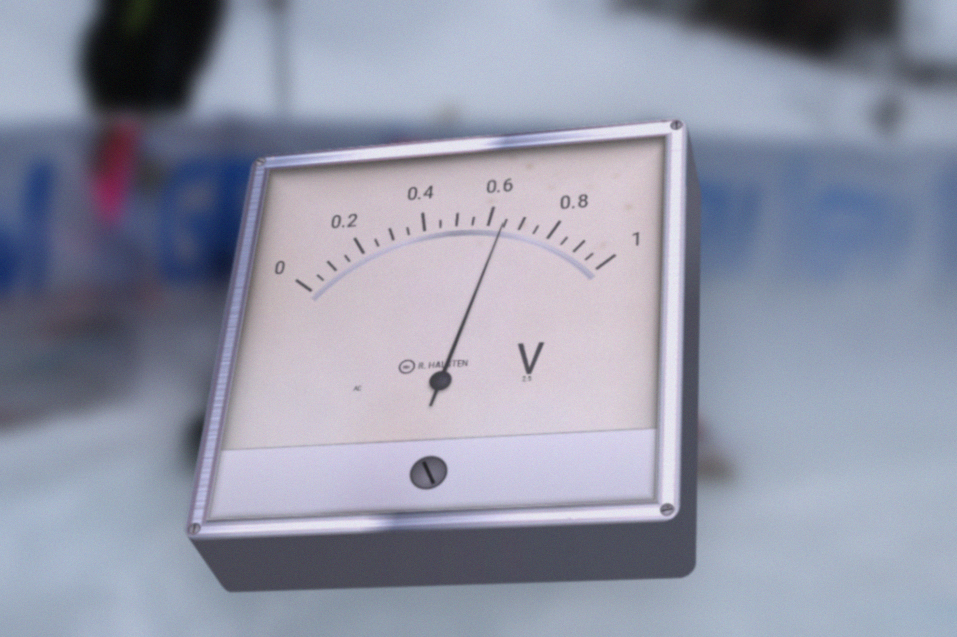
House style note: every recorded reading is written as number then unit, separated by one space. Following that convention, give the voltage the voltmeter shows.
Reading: 0.65 V
